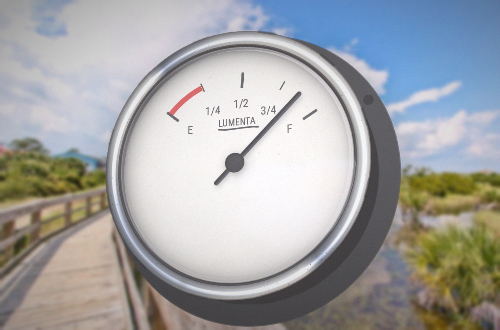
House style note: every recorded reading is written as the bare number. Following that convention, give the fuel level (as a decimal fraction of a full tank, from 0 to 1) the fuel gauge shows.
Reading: 0.875
